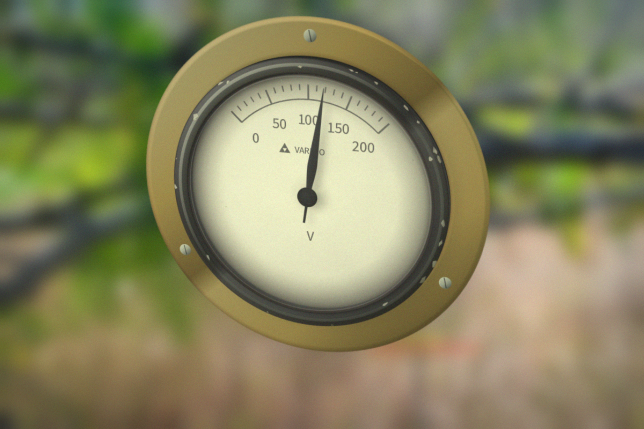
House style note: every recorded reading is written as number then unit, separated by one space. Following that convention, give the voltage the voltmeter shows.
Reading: 120 V
